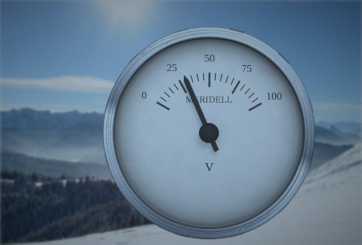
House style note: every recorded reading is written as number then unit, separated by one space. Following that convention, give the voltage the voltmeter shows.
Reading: 30 V
